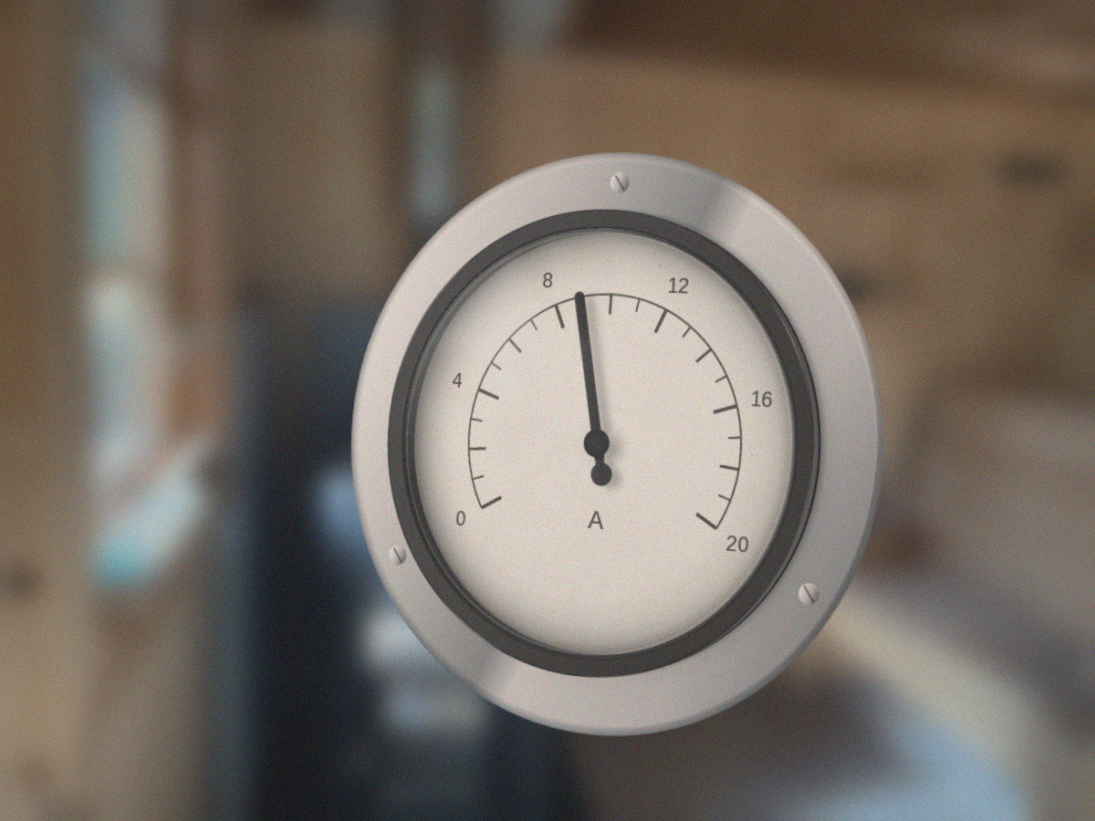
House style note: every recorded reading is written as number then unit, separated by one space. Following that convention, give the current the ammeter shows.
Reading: 9 A
